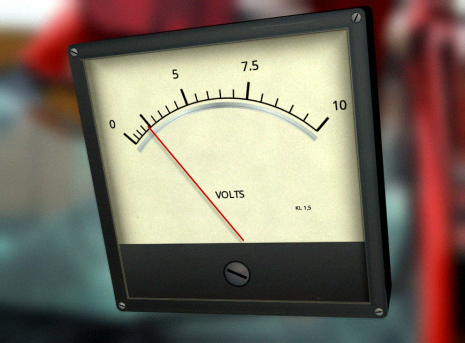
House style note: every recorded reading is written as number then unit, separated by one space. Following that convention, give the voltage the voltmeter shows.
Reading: 2.5 V
